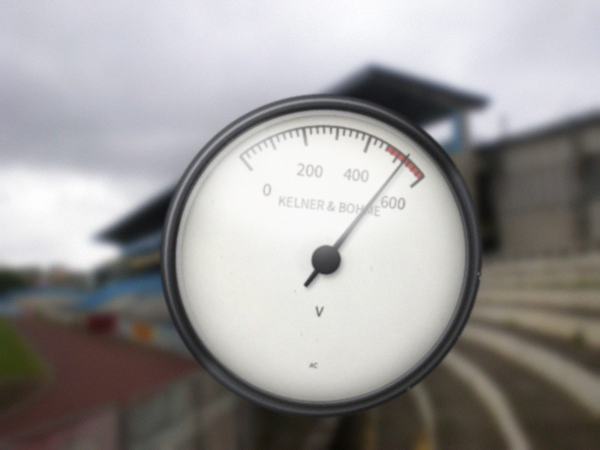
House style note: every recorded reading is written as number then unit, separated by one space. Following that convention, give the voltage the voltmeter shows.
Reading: 520 V
